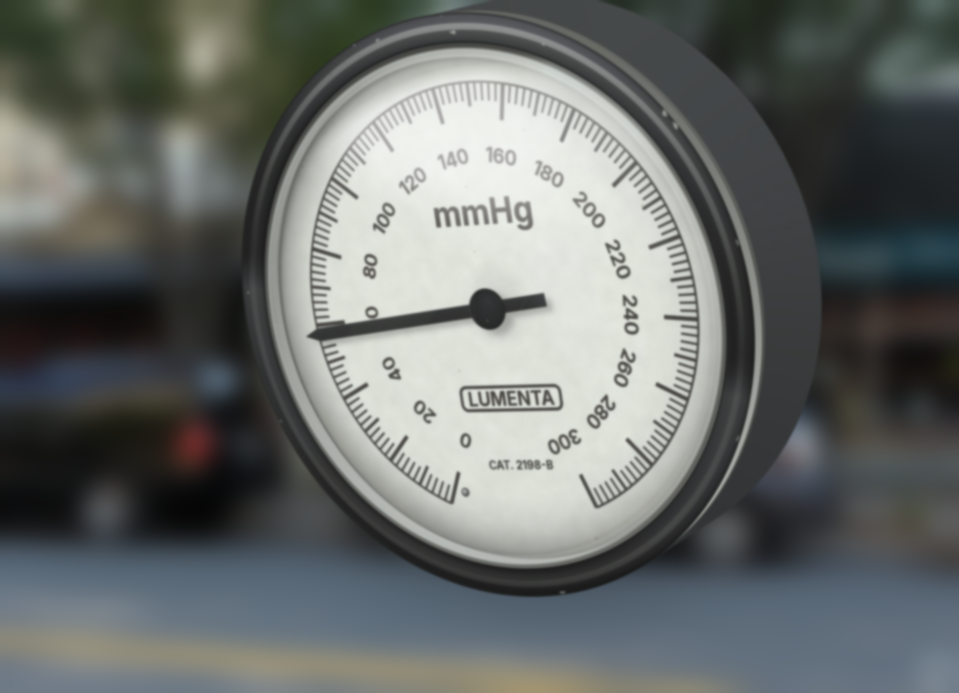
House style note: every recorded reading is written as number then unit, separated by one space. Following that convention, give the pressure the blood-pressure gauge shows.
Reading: 58 mmHg
